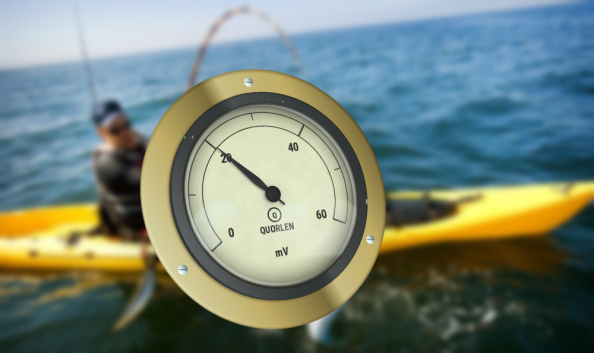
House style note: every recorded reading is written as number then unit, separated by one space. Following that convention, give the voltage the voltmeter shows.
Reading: 20 mV
